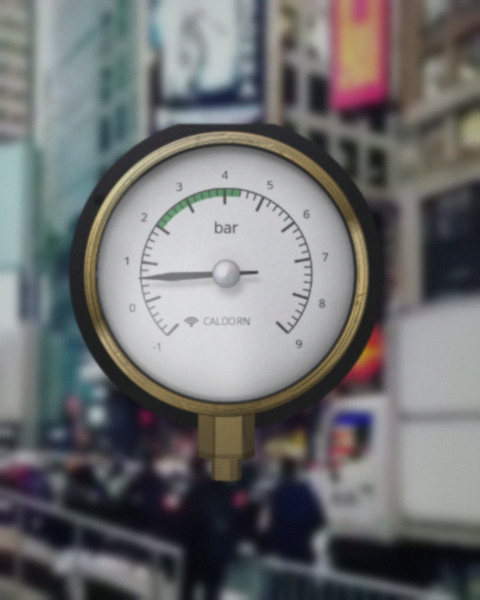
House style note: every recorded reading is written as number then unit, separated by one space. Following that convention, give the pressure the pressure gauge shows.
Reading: 0.6 bar
